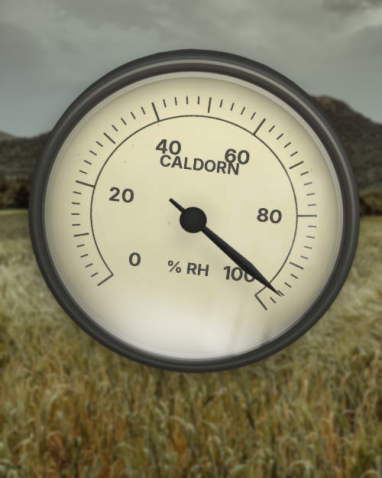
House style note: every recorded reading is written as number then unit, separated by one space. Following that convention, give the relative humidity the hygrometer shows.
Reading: 96 %
